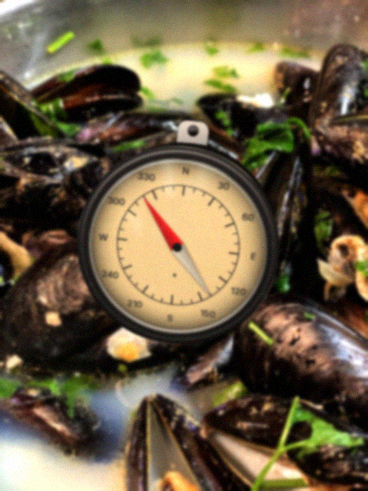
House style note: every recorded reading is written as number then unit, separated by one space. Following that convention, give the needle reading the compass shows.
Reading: 320 °
